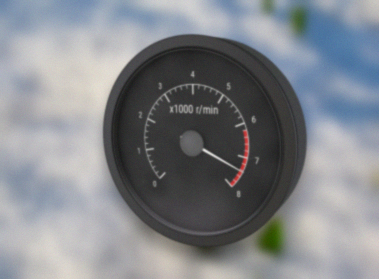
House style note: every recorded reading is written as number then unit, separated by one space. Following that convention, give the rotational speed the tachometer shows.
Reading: 7400 rpm
